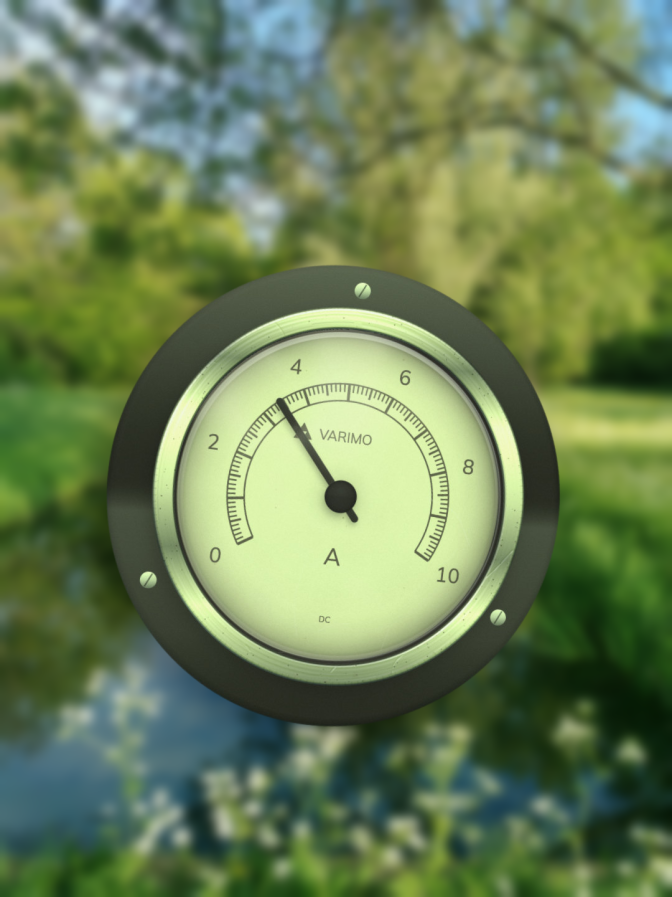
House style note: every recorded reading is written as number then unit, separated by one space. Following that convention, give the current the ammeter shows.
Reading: 3.4 A
